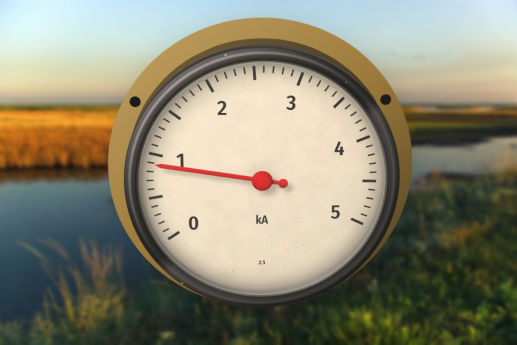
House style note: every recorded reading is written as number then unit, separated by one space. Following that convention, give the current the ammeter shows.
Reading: 0.9 kA
